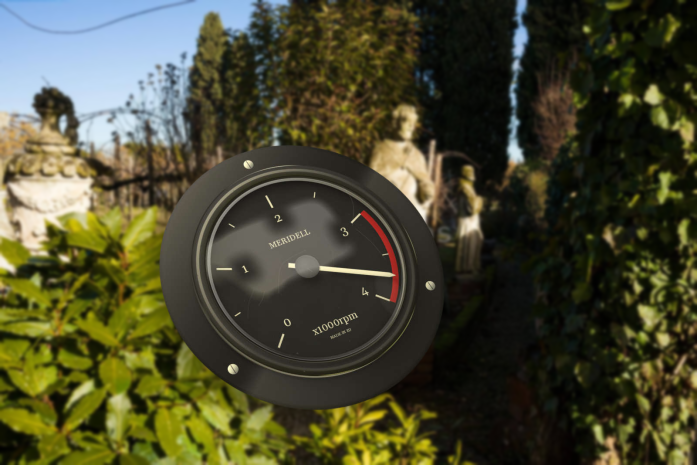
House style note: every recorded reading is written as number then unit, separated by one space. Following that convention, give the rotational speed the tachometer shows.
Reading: 3750 rpm
